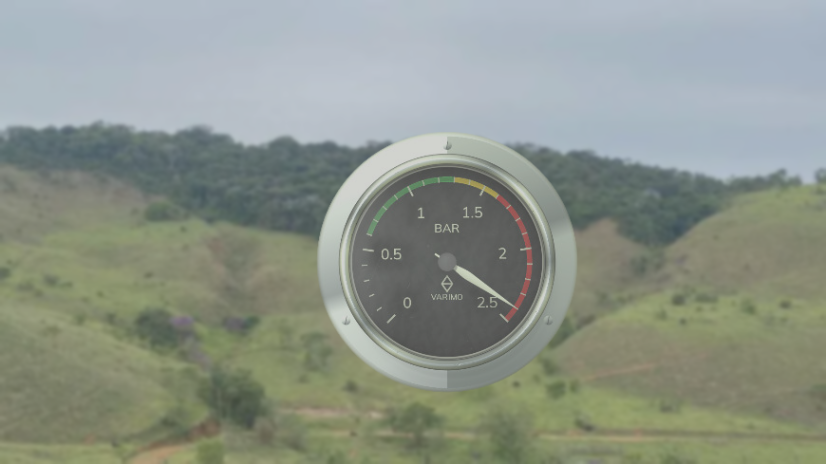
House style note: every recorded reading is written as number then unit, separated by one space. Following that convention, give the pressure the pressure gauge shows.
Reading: 2.4 bar
